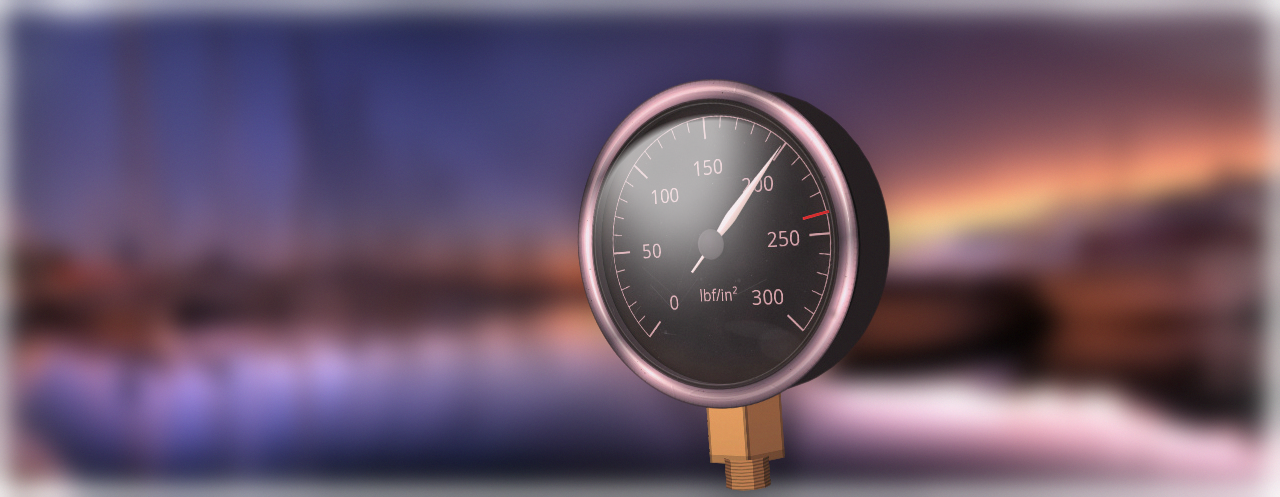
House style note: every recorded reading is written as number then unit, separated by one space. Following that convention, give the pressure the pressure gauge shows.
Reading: 200 psi
